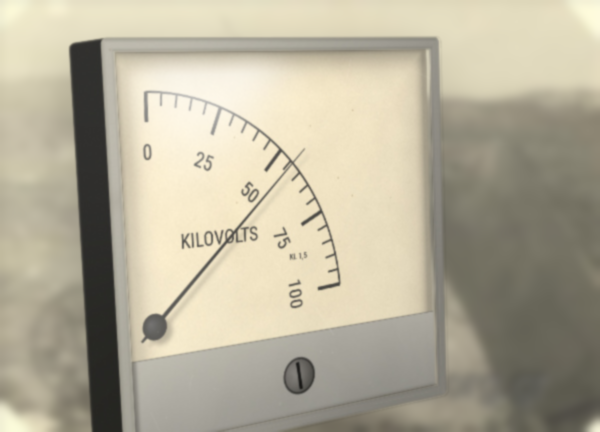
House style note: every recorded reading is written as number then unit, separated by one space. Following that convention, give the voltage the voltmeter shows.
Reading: 55 kV
